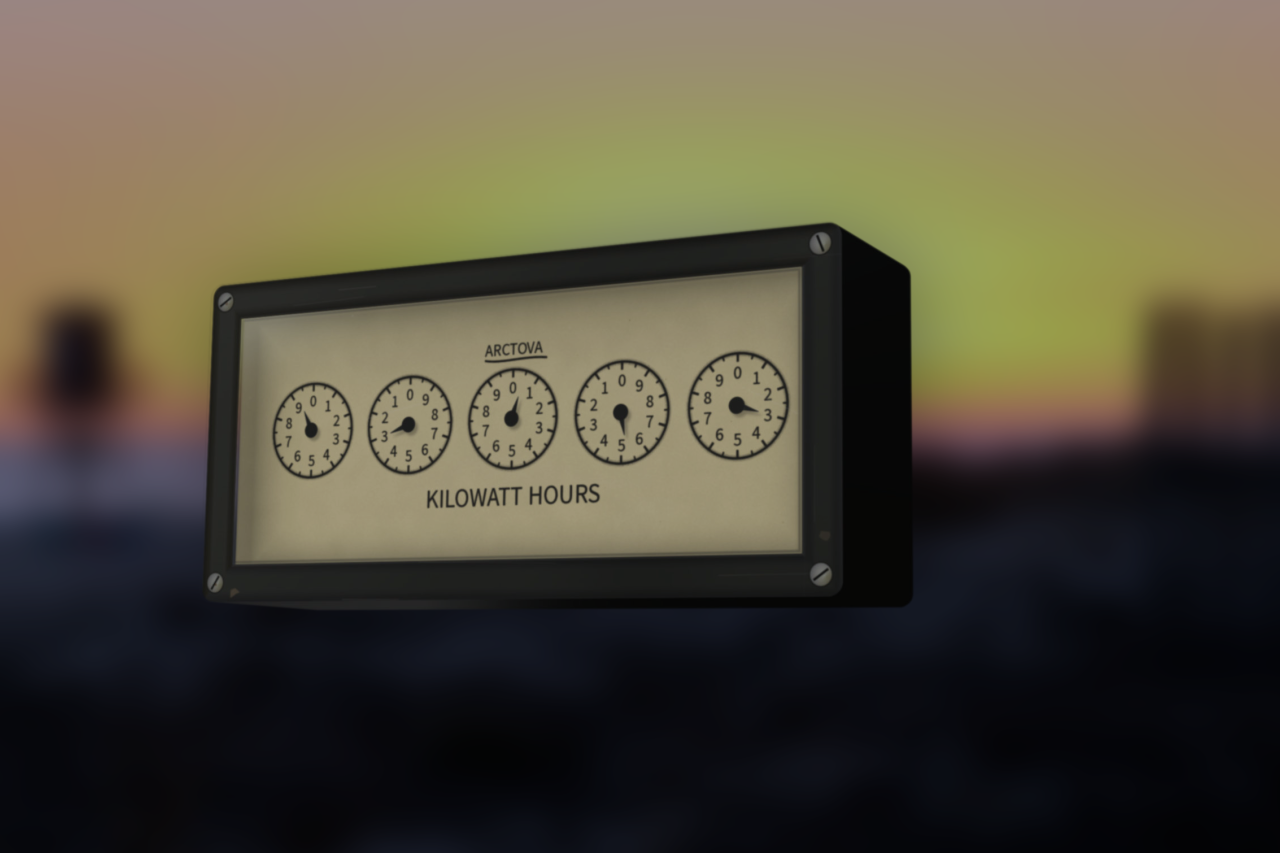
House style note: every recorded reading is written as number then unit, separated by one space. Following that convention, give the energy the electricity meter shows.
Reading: 93053 kWh
